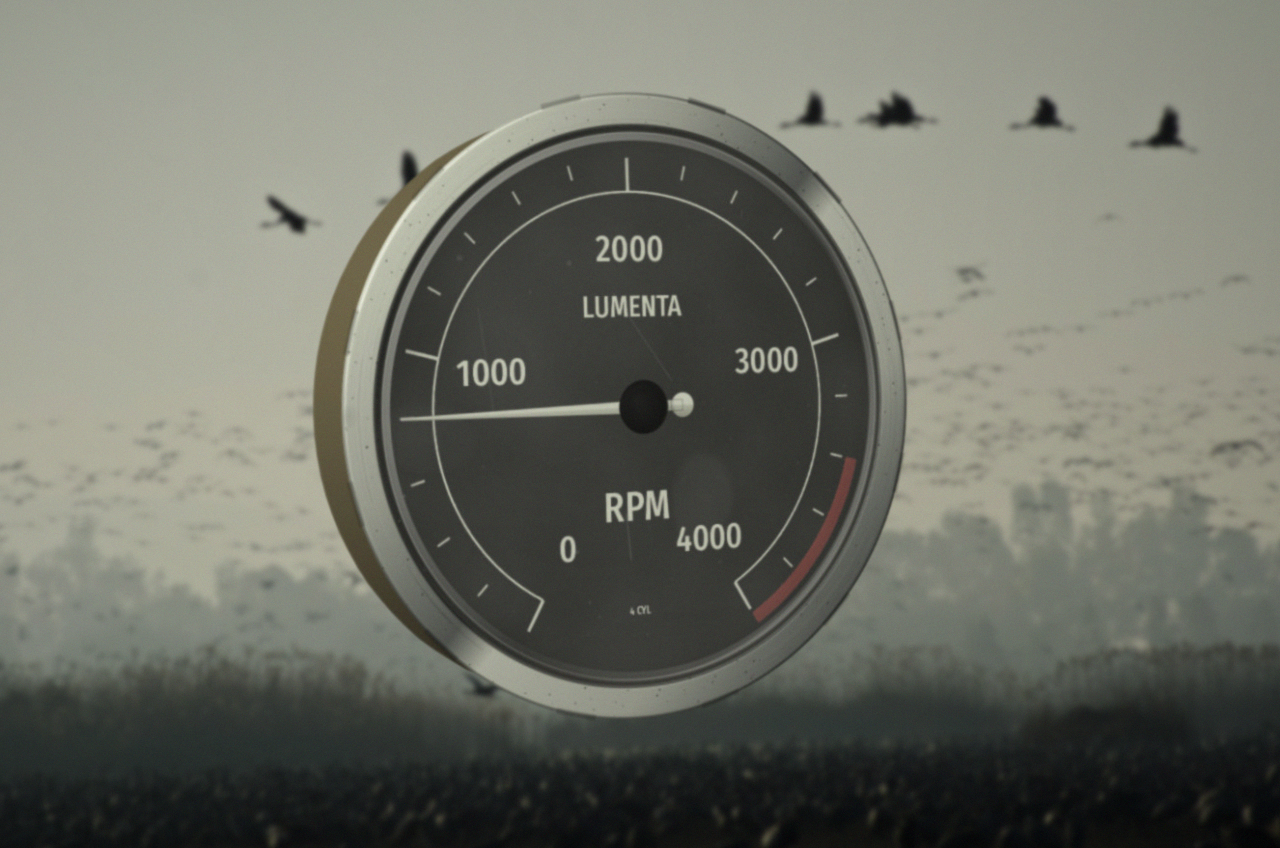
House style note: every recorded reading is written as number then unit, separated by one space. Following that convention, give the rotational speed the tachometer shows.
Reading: 800 rpm
